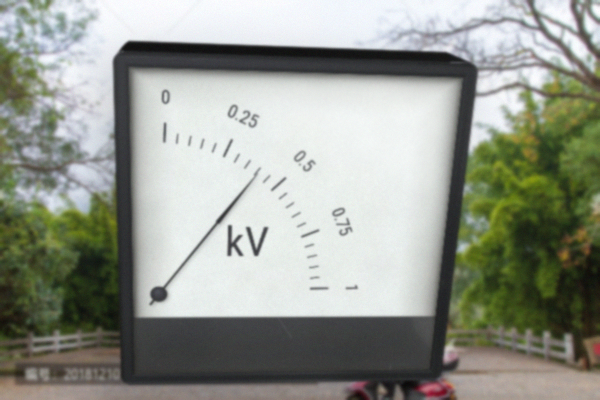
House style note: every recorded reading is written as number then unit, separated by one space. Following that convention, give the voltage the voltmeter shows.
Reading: 0.4 kV
